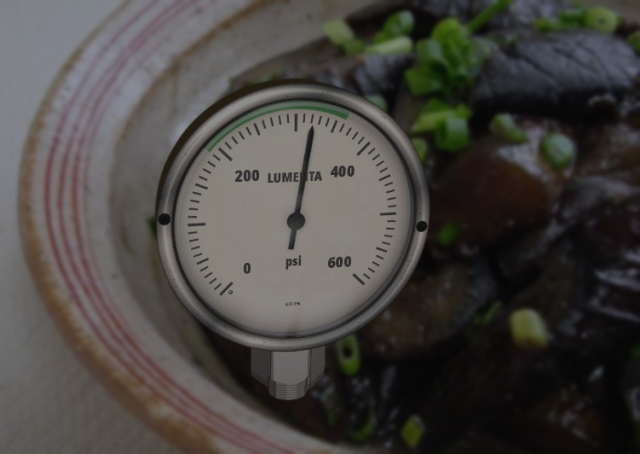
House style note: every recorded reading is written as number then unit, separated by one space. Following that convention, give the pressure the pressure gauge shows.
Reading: 320 psi
